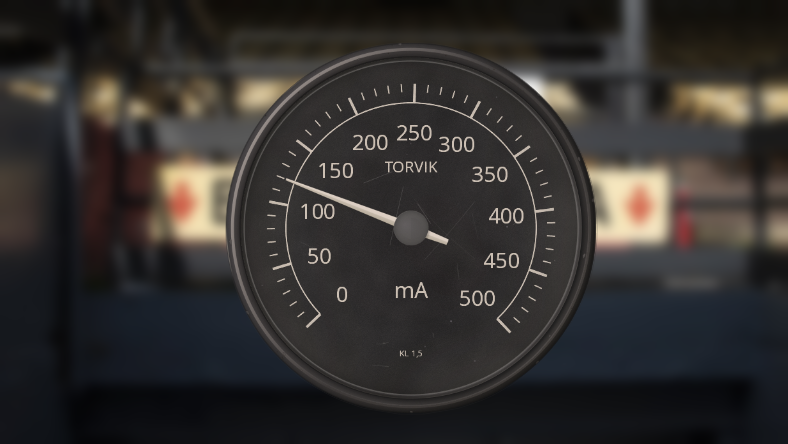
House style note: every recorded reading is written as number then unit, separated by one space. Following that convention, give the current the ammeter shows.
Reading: 120 mA
